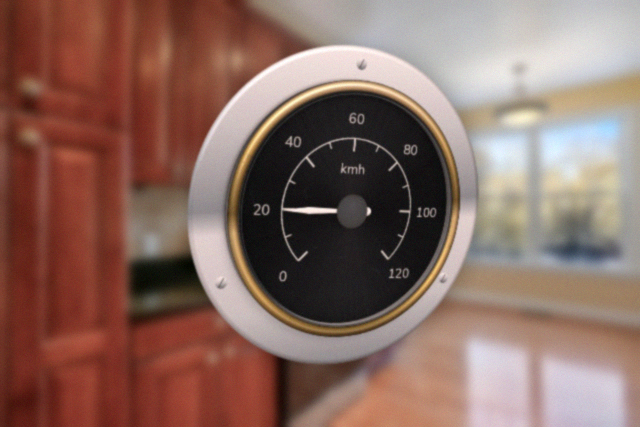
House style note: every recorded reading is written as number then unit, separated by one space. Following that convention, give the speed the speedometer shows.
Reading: 20 km/h
